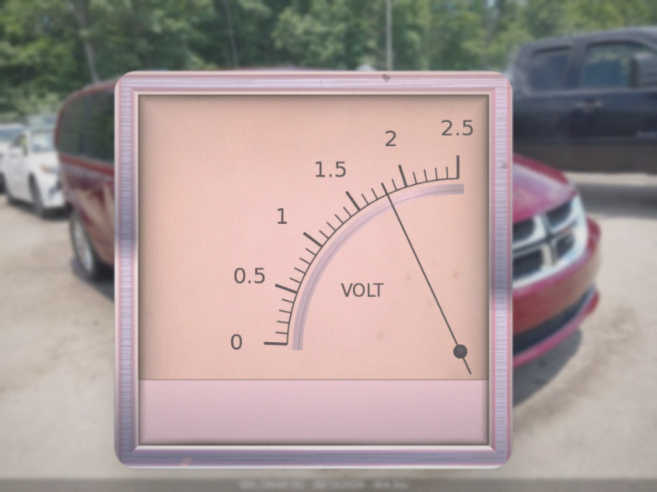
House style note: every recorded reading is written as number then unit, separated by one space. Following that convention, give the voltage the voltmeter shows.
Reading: 1.8 V
